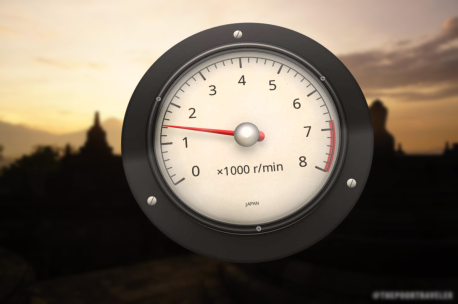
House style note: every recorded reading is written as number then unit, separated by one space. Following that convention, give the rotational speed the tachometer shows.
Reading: 1400 rpm
